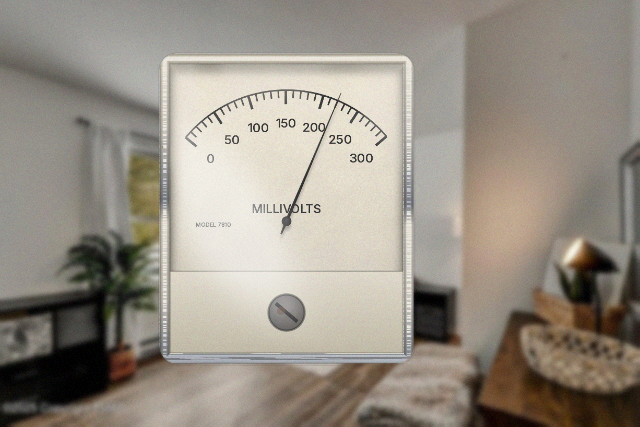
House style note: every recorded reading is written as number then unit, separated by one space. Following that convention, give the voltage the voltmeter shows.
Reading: 220 mV
